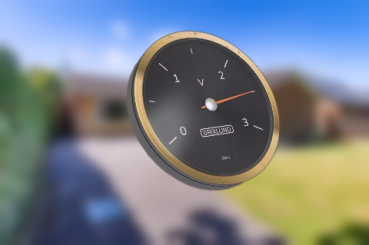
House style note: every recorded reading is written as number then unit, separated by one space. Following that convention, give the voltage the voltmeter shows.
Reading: 2.5 V
